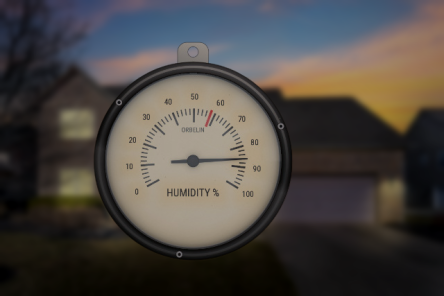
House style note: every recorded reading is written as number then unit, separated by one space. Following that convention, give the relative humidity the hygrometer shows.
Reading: 86 %
